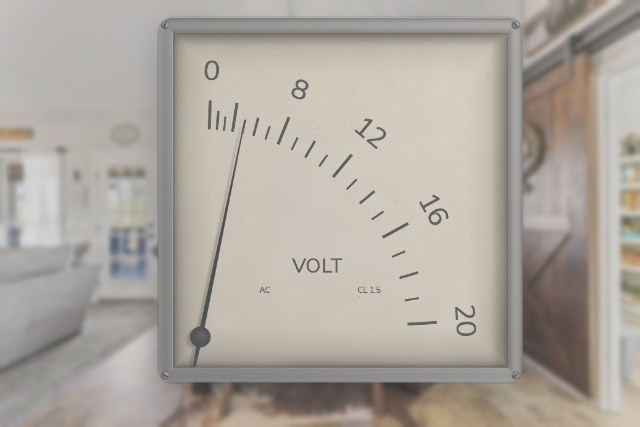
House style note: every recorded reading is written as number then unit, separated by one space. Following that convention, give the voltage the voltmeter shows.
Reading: 5 V
